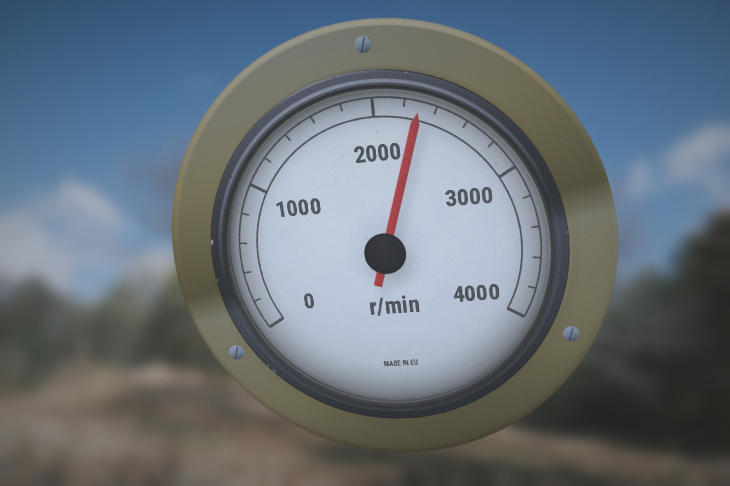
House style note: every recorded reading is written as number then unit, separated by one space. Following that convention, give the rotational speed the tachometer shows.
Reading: 2300 rpm
